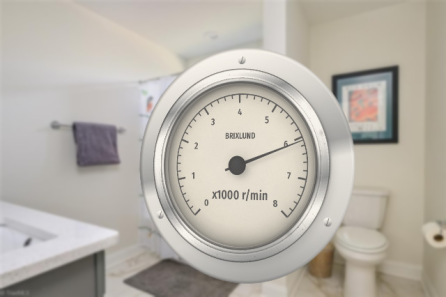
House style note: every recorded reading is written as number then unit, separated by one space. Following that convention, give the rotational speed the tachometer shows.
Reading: 6100 rpm
